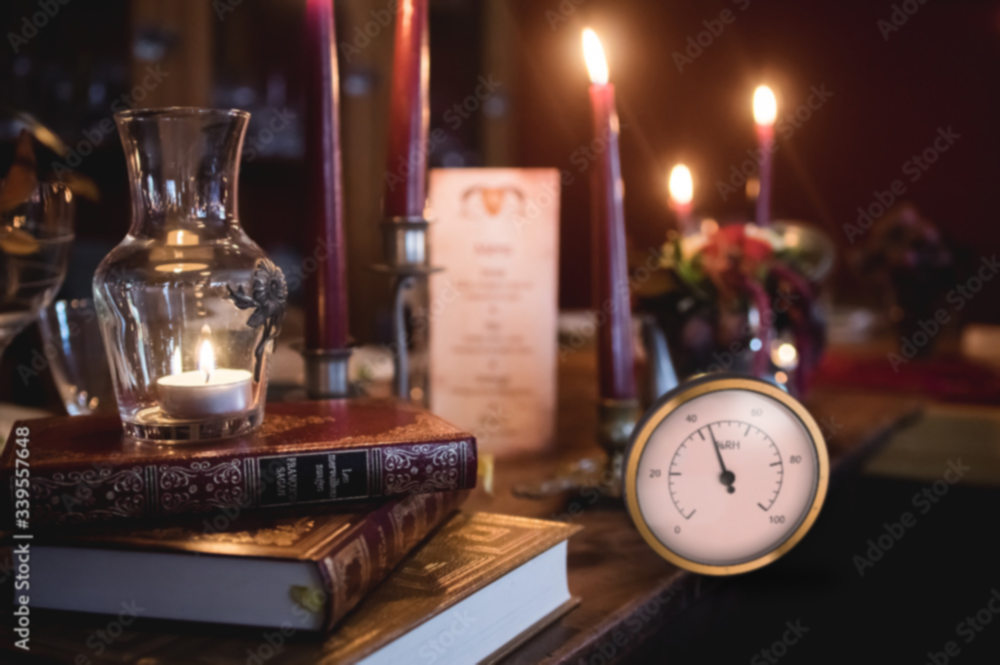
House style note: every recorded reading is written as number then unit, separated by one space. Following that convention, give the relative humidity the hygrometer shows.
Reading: 44 %
